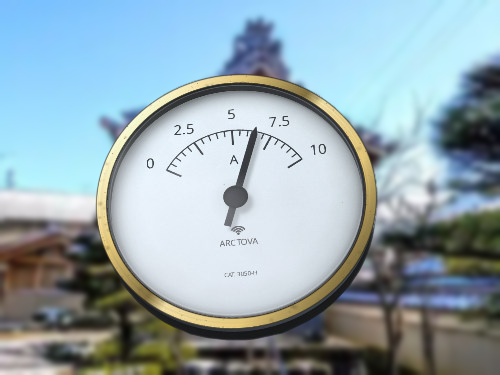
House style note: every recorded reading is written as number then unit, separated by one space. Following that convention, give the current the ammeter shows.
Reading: 6.5 A
